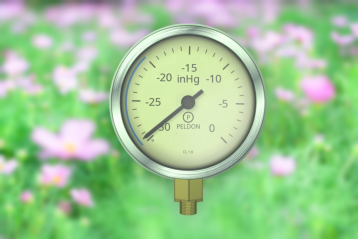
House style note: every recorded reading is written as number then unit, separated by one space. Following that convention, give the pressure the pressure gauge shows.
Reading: -29.5 inHg
